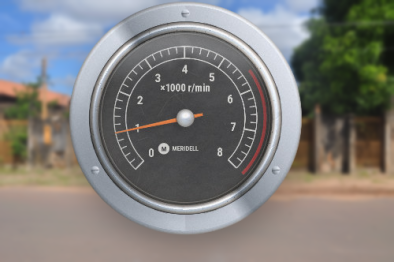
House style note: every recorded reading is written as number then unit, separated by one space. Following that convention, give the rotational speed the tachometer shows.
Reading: 1000 rpm
